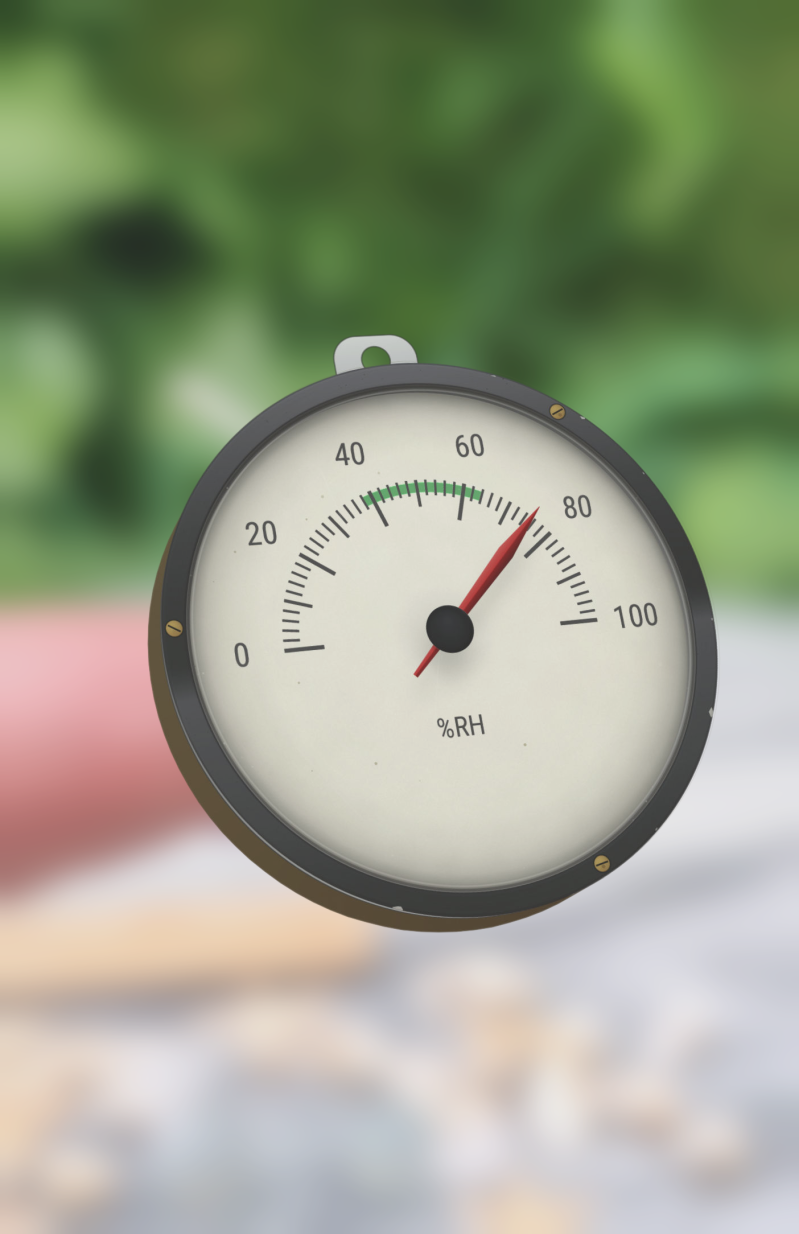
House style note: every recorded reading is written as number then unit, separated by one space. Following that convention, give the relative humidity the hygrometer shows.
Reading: 75 %
